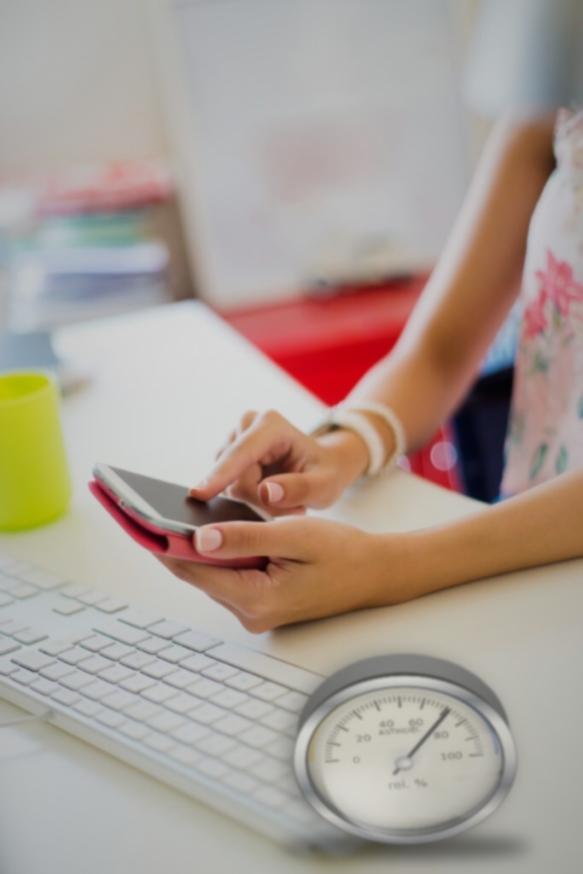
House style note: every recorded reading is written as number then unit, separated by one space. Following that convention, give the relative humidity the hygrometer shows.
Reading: 70 %
